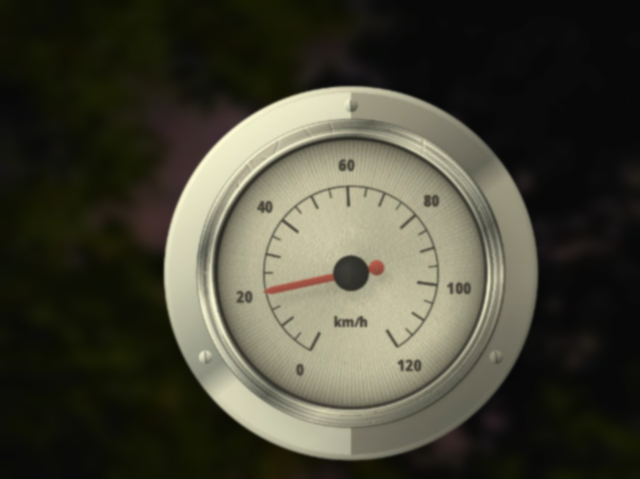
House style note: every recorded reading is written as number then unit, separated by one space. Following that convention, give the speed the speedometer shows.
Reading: 20 km/h
